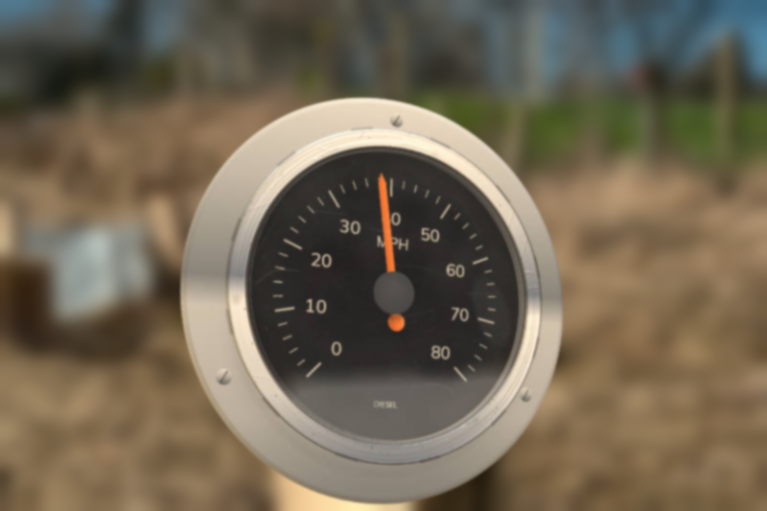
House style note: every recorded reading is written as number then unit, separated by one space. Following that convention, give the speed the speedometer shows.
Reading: 38 mph
